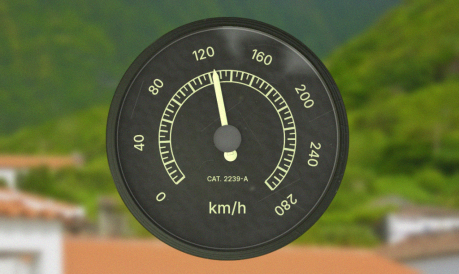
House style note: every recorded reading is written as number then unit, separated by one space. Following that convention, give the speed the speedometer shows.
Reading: 125 km/h
